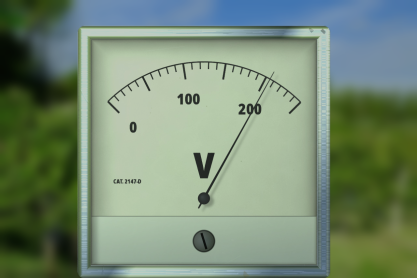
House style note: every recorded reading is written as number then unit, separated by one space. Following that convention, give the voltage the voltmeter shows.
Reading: 205 V
